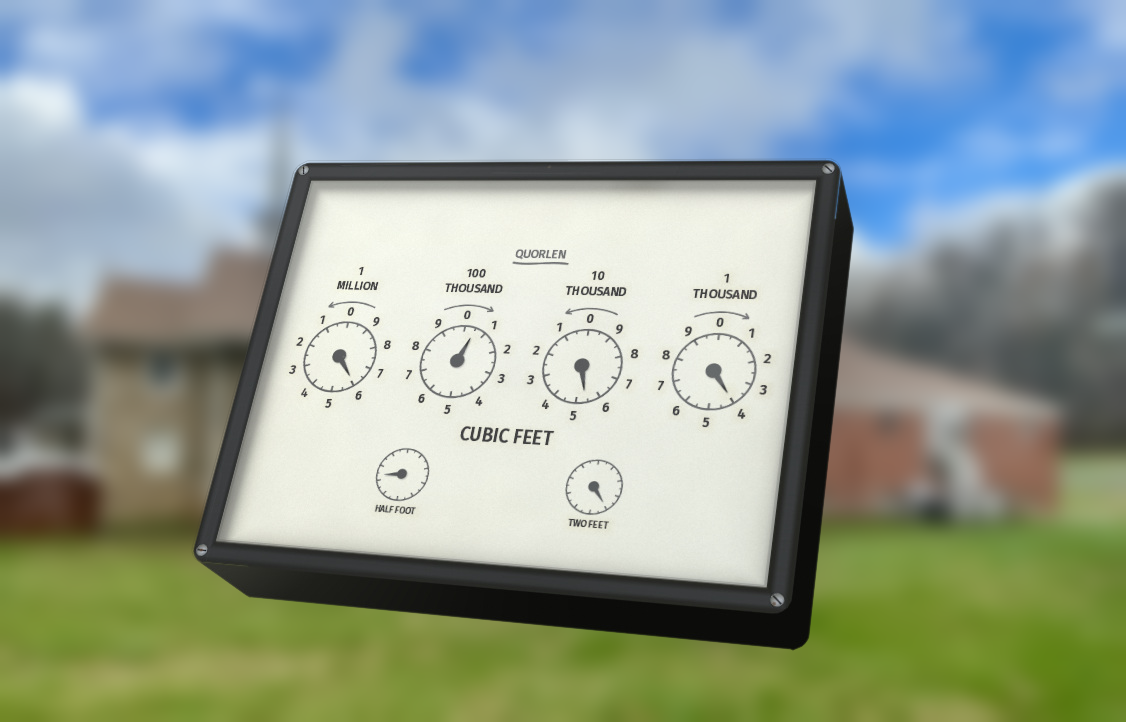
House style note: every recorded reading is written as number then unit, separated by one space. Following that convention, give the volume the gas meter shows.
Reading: 605400 ft³
